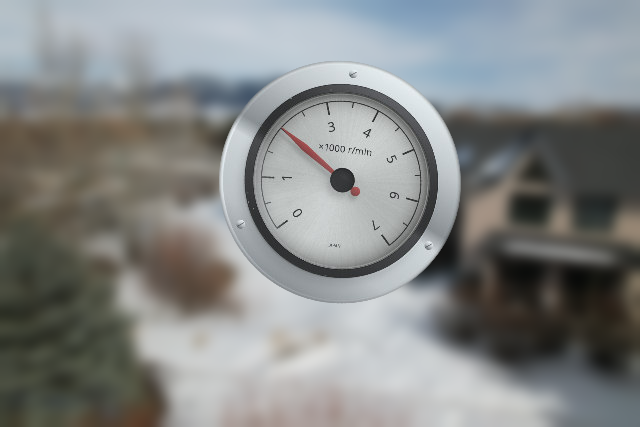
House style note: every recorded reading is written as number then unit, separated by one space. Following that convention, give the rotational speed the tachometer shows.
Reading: 2000 rpm
